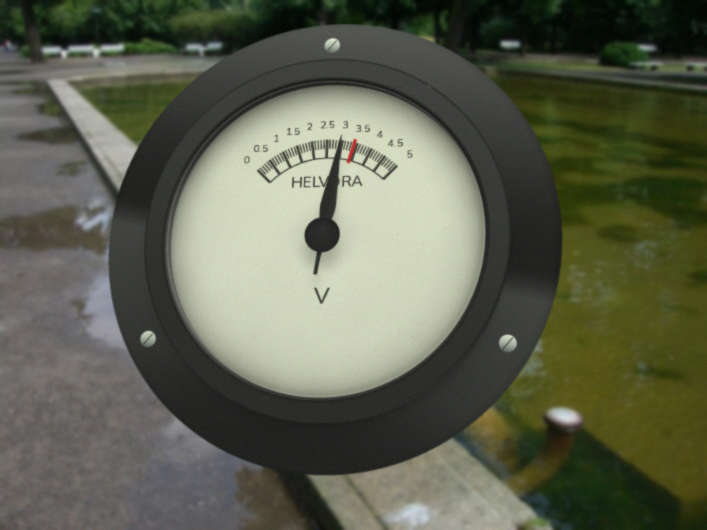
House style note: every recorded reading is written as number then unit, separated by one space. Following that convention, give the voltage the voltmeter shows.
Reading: 3 V
